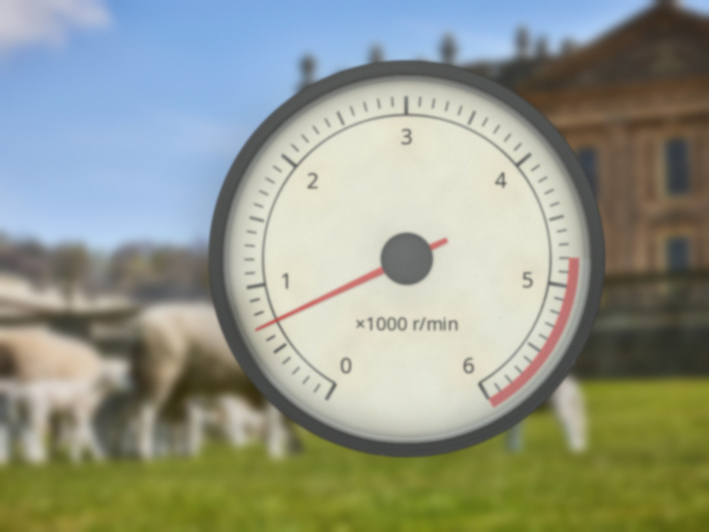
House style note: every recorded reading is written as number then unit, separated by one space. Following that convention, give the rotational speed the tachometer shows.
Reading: 700 rpm
